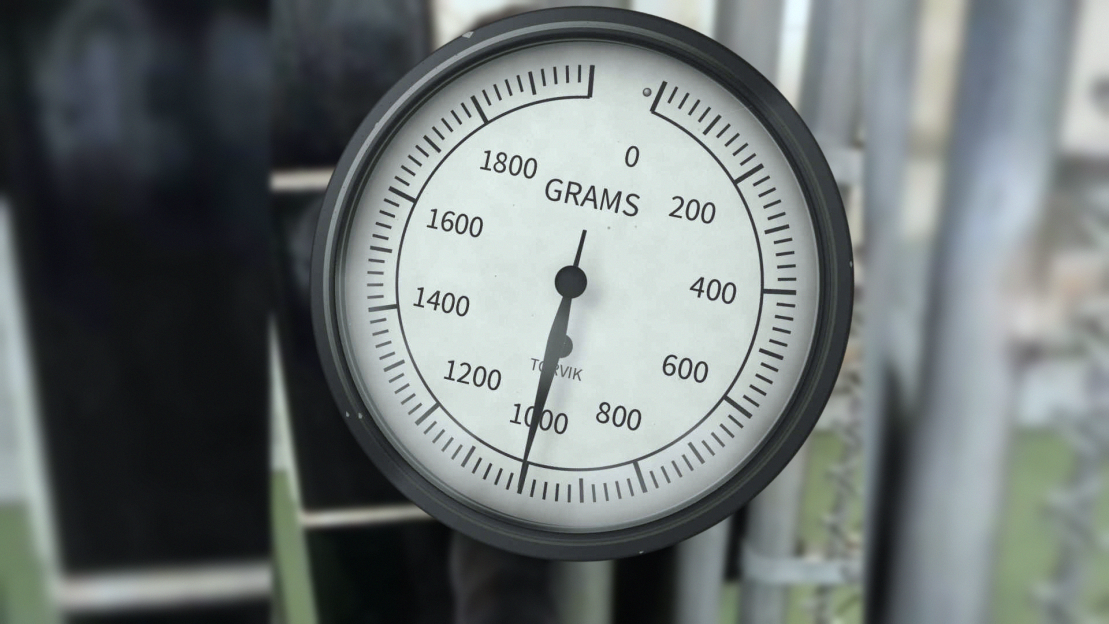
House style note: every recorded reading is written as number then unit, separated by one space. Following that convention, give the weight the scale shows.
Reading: 1000 g
